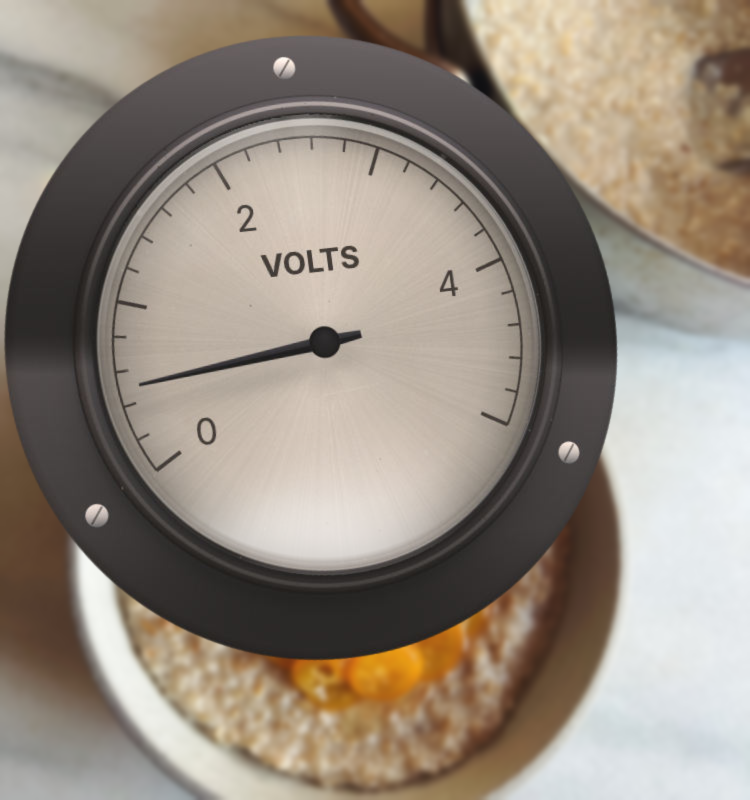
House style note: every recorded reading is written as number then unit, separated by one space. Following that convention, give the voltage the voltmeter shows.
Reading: 0.5 V
